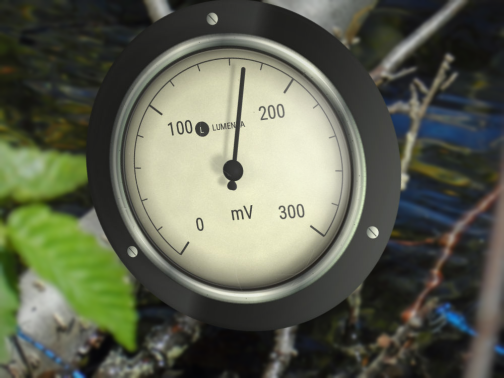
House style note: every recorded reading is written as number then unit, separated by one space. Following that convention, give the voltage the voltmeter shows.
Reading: 170 mV
